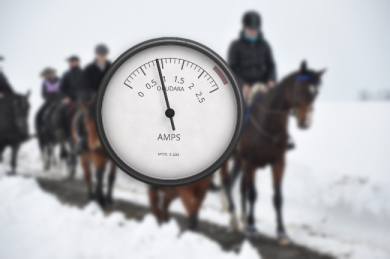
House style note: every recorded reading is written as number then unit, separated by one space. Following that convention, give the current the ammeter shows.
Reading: 0.9 A
